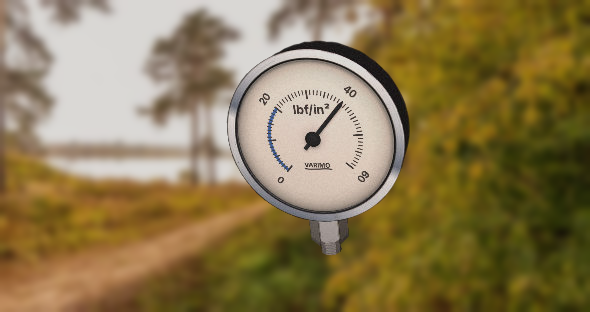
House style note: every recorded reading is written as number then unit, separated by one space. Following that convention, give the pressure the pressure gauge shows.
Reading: 40 psi
